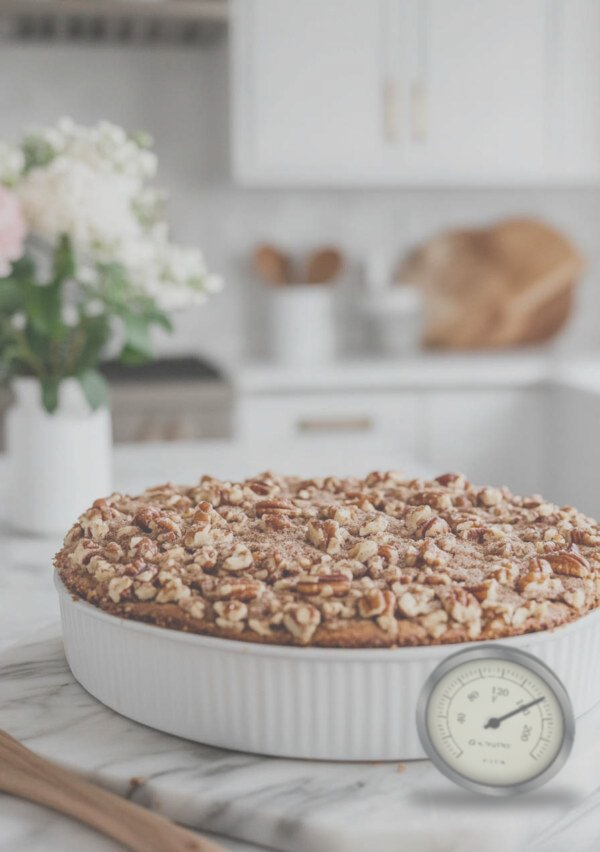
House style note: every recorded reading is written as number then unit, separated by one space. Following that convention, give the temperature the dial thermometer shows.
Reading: 160 °F
